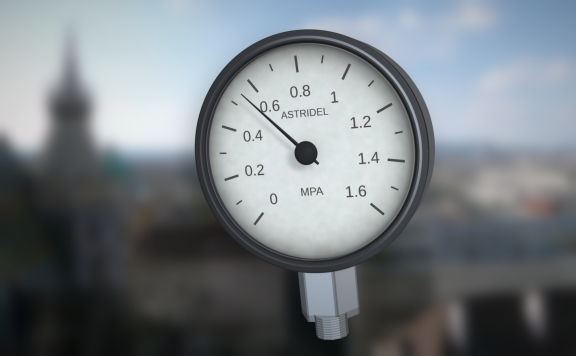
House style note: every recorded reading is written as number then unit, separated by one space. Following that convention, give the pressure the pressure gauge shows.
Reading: 0.55 MPa
